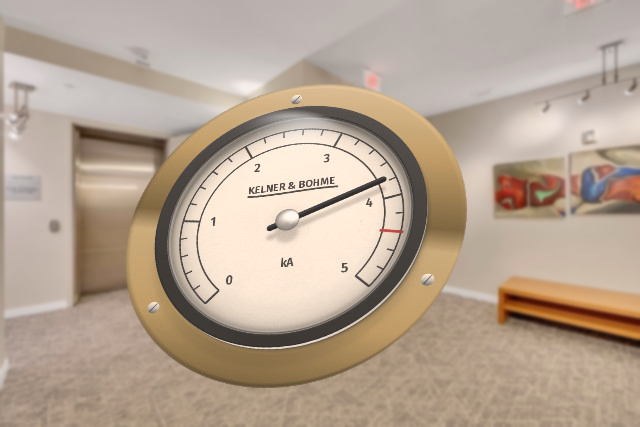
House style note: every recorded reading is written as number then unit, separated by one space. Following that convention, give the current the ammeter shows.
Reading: 3.8 kA
